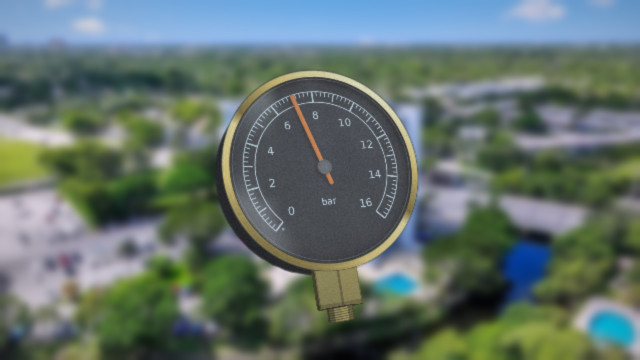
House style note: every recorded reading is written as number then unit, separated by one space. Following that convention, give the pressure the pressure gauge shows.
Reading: 7 bar
